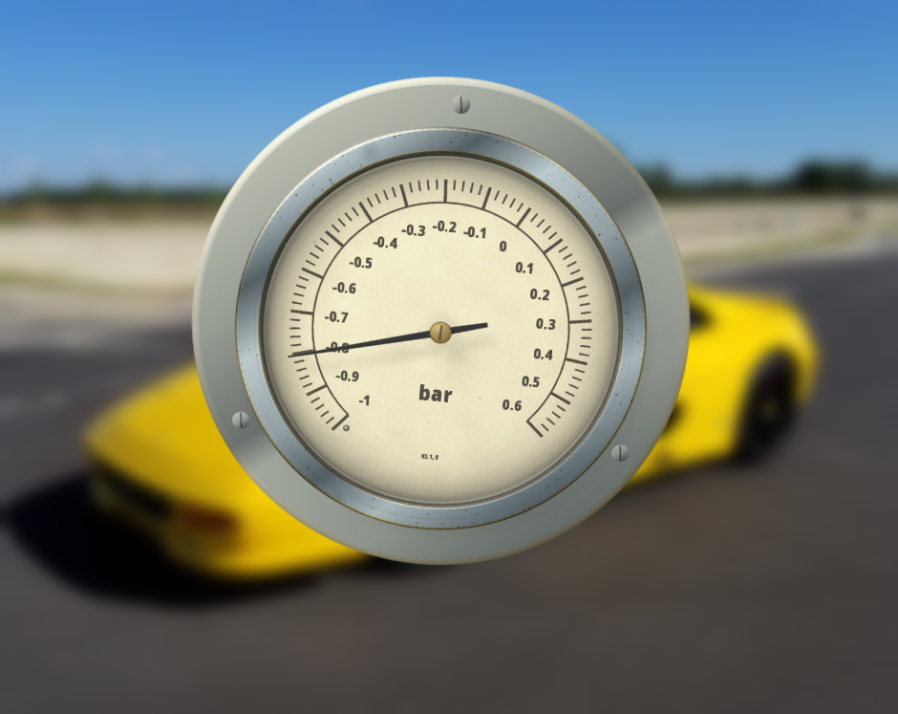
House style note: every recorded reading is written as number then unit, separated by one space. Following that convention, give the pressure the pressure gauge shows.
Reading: -0.8 bar
